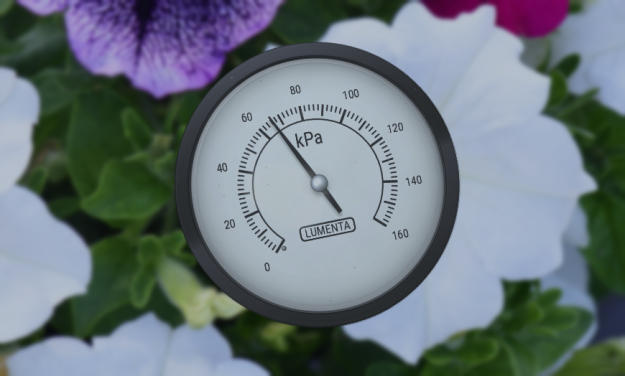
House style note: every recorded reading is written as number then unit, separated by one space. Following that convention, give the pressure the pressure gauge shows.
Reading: 66 kPa
